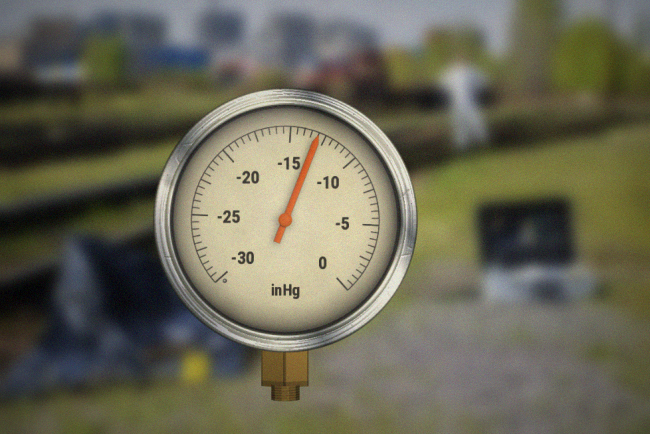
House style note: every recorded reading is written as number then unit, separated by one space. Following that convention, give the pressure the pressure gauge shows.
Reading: -13 inHg
